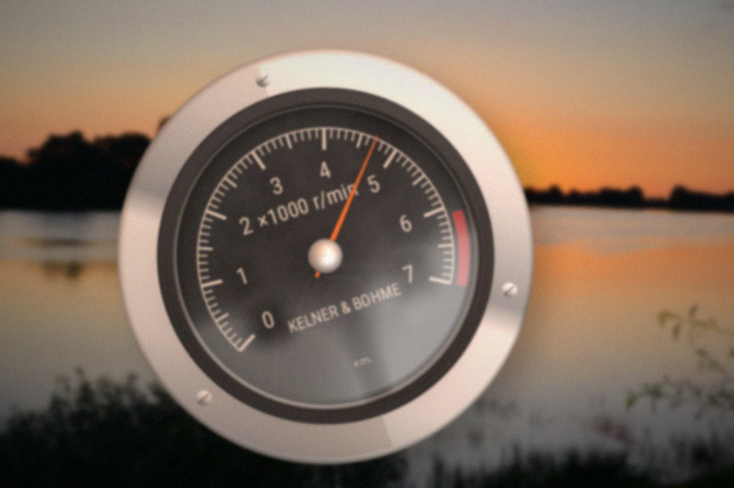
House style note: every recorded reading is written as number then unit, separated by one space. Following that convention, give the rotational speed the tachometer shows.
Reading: 4700 rpm
